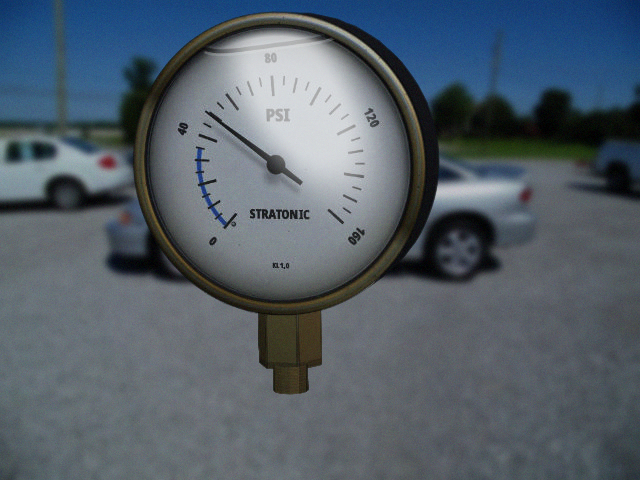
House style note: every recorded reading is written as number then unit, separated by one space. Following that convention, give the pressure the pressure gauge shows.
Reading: 50 psi
